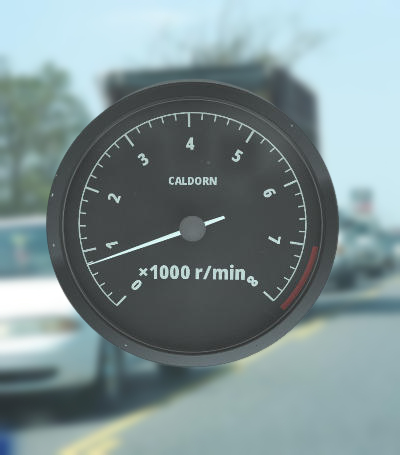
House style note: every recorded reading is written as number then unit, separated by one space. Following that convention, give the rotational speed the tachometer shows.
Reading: 800 rpm
